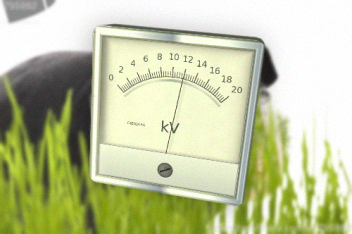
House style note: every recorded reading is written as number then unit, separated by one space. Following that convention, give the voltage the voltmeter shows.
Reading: 12 kV
